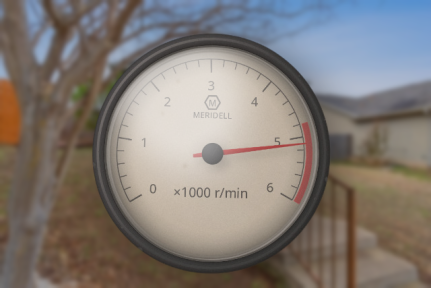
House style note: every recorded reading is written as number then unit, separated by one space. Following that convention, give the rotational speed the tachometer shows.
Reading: 5100 rpm
